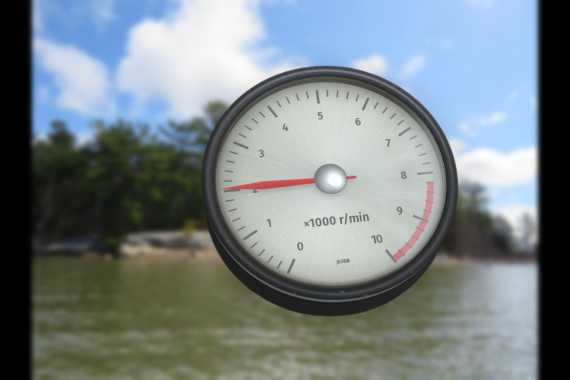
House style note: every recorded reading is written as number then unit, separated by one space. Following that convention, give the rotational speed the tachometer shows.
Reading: 2000 rpm
